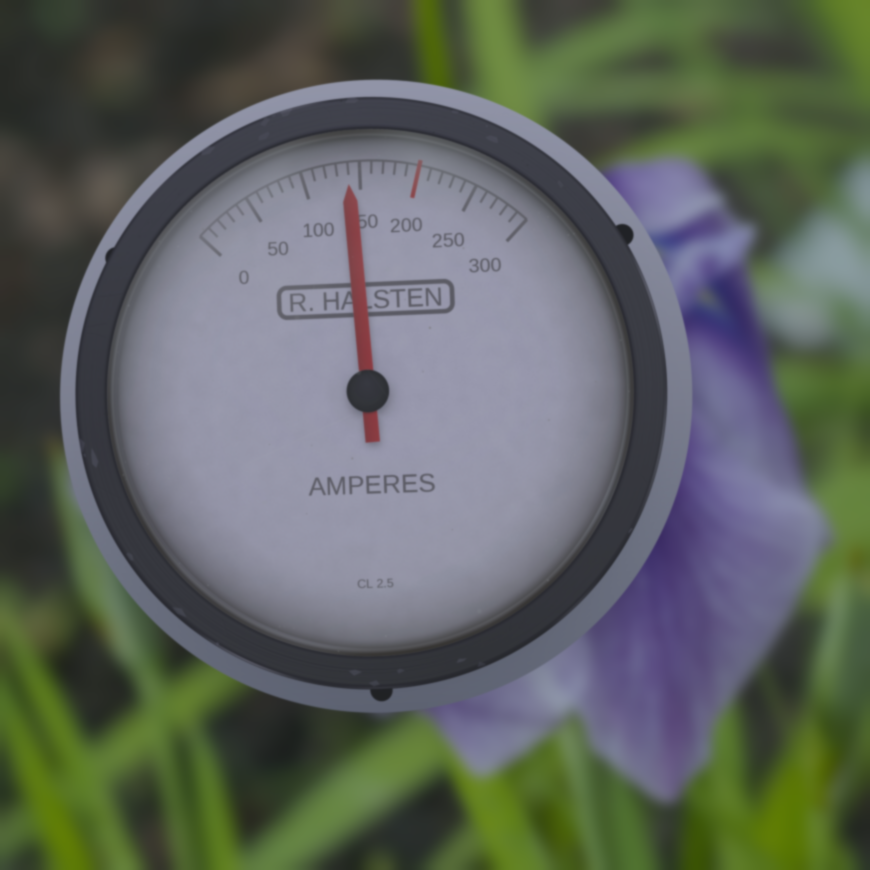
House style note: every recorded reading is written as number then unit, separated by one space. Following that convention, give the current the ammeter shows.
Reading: 140 A
